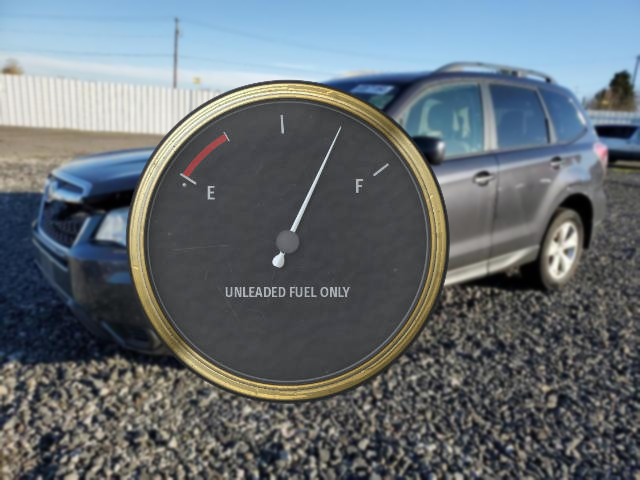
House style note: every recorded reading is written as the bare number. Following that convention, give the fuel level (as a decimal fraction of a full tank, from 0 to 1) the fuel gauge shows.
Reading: 0.75
